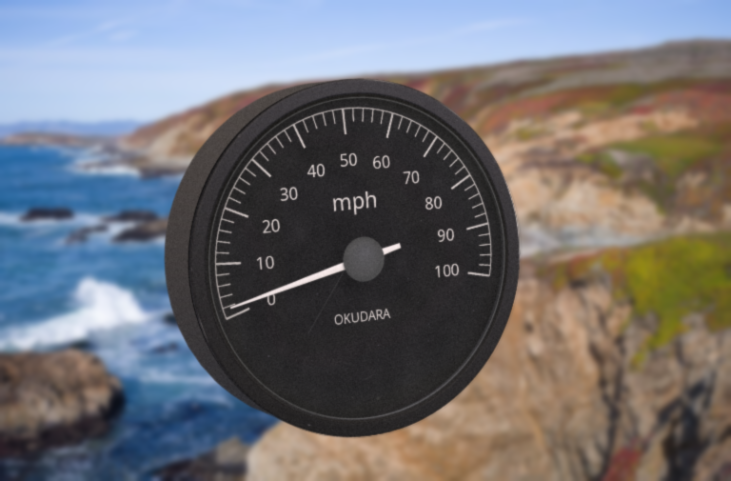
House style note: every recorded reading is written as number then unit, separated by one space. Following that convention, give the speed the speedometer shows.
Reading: 2 mph
